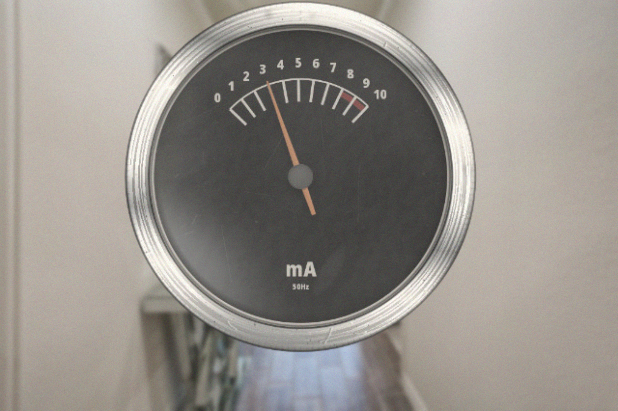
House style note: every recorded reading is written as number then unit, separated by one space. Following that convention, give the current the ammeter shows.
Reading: 3 mA
